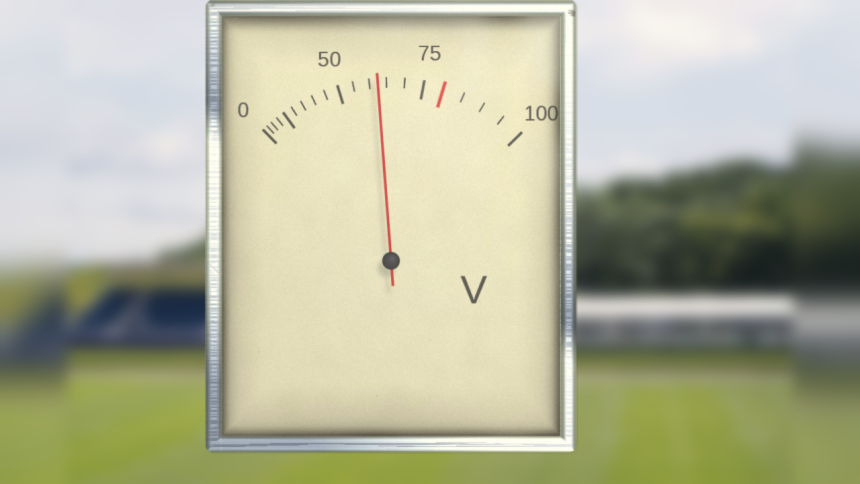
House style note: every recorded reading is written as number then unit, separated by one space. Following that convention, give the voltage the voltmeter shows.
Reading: 62.5 V
